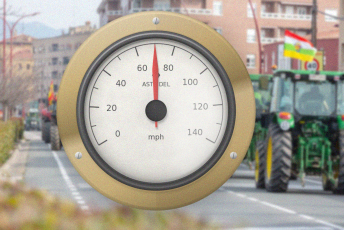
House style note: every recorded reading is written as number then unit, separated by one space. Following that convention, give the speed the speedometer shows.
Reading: 70 mph
